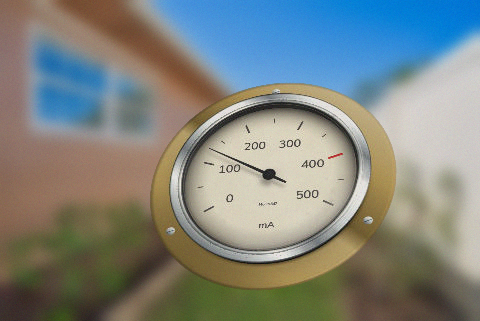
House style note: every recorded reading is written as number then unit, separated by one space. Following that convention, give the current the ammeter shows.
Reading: 125 mA
